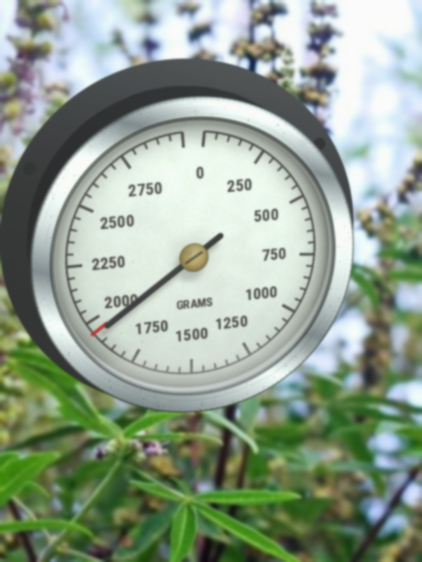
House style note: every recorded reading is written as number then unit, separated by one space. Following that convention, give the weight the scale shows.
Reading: 1950 g
